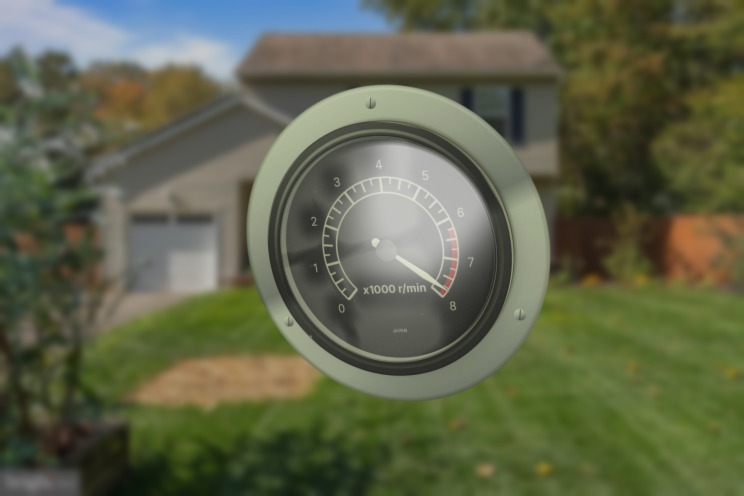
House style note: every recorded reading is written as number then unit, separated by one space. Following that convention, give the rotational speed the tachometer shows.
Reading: 7750 rpm
